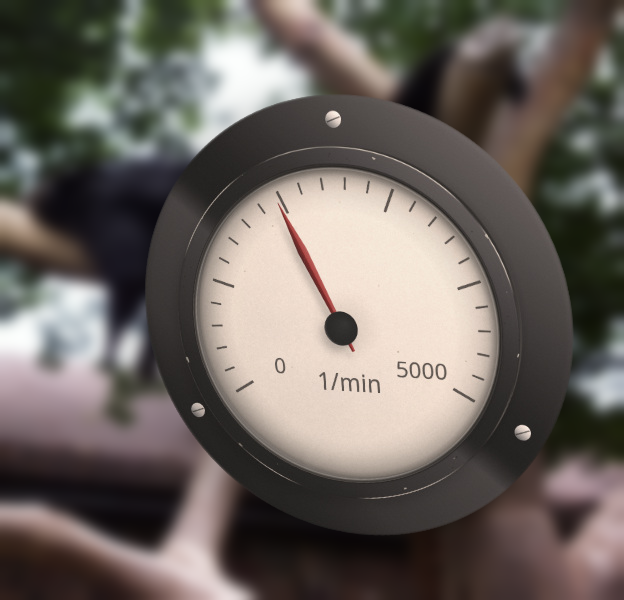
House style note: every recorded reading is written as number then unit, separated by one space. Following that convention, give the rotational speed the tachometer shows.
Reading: 2000 rpm
